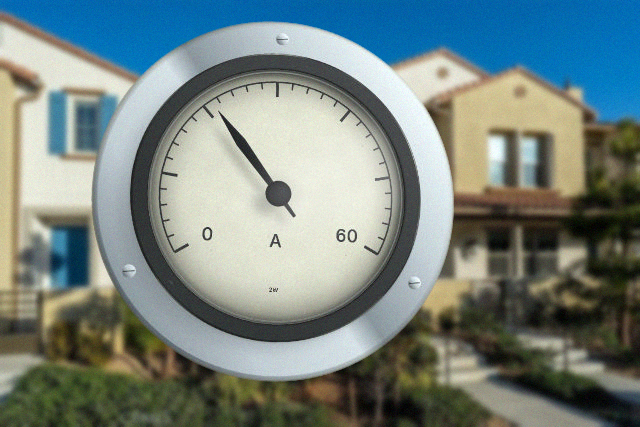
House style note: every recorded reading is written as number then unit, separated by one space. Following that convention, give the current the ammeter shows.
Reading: 21 A
